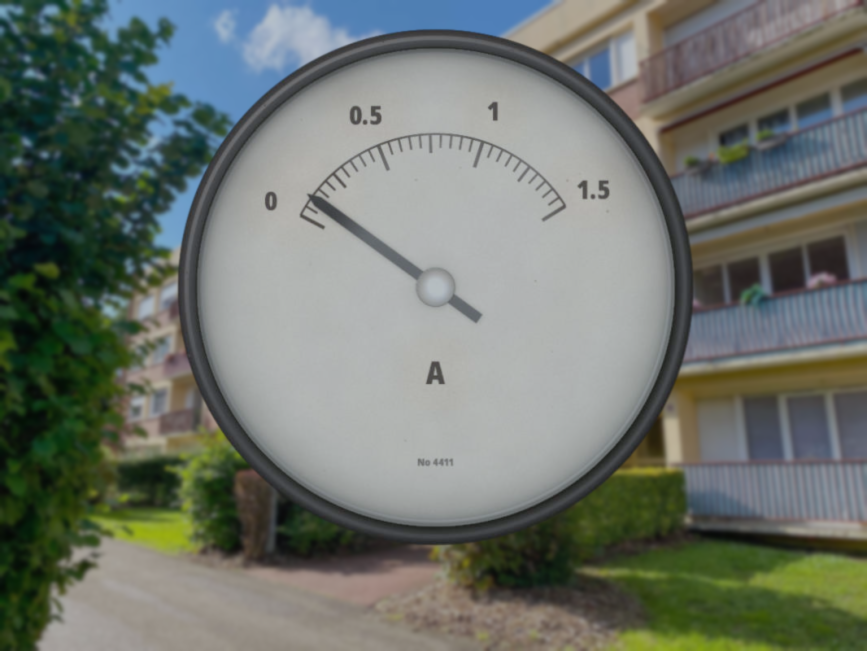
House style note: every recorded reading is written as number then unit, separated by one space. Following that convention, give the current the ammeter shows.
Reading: 0.1 A
